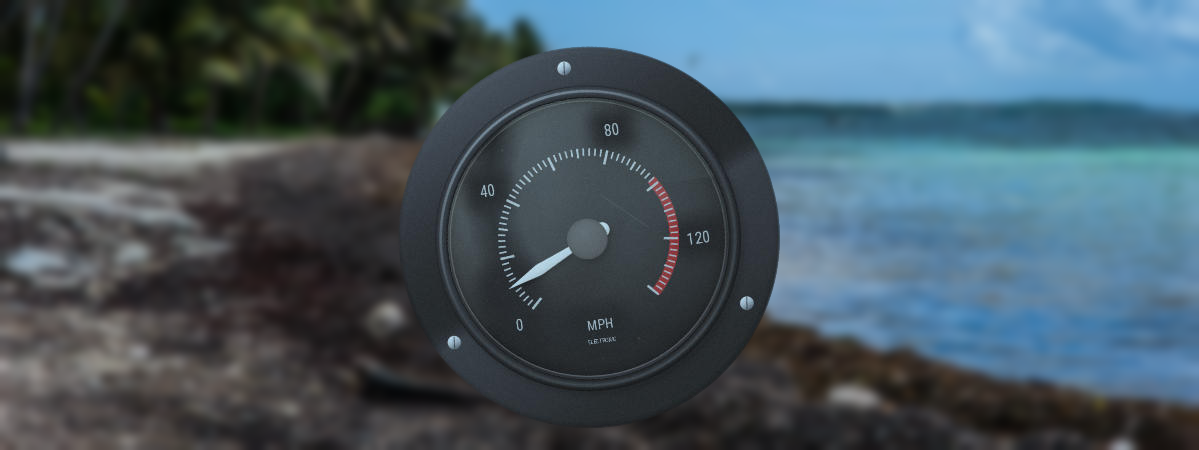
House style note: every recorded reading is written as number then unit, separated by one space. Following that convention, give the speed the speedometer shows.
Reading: 10 mph
